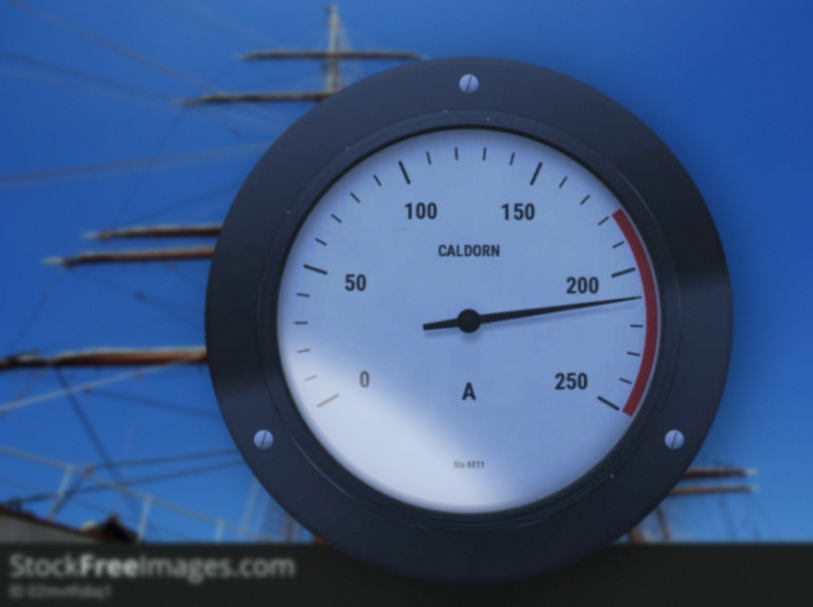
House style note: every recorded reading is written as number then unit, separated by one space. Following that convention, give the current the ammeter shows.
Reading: 210 A
